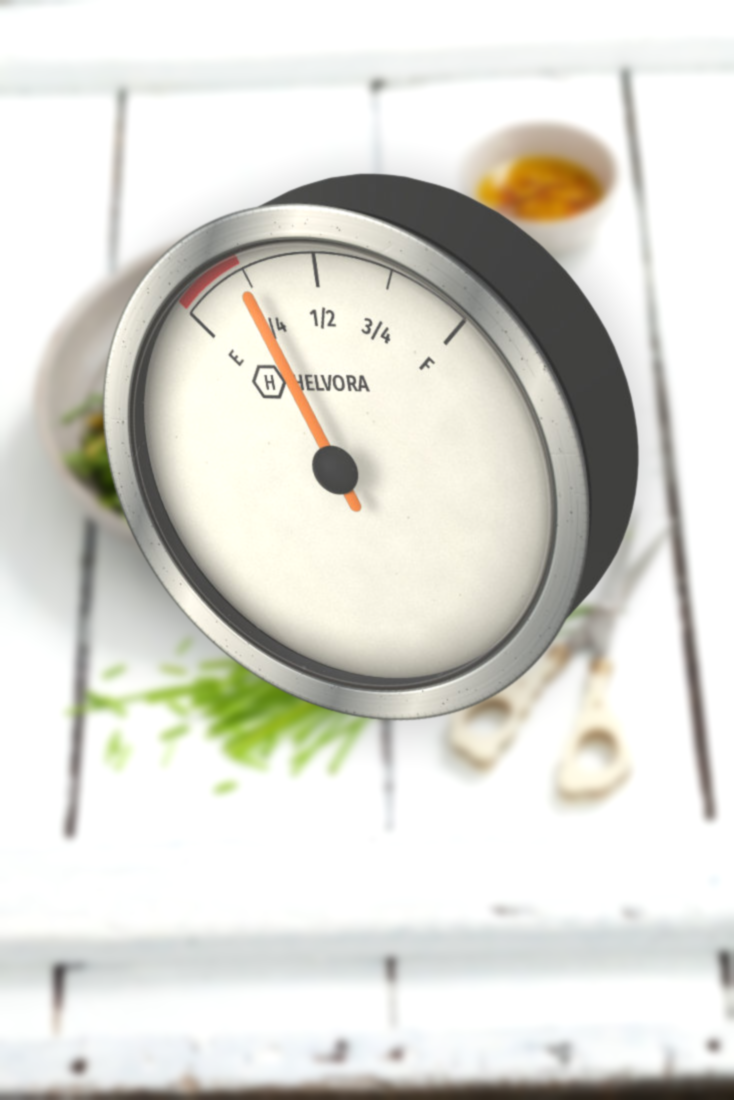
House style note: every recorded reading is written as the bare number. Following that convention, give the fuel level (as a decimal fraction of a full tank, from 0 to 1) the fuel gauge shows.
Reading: 0.25
